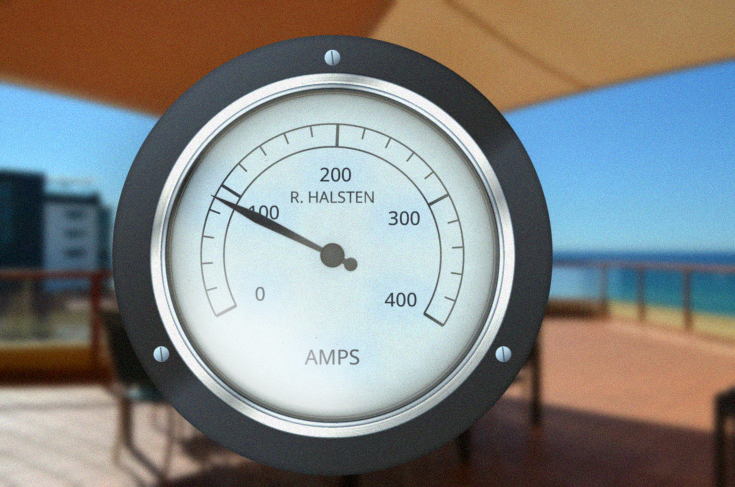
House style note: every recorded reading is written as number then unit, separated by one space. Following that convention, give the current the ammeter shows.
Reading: 90 A
